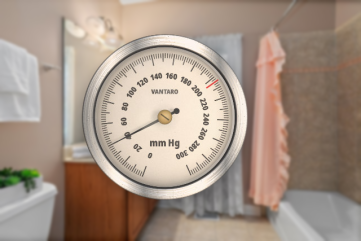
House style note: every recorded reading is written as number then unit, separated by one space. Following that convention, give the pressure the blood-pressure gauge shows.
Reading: 40 mmHg
